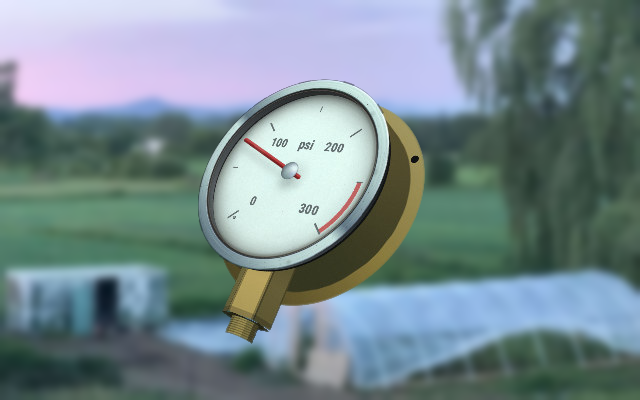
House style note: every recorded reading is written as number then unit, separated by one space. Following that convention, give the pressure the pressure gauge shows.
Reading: 75 psi
